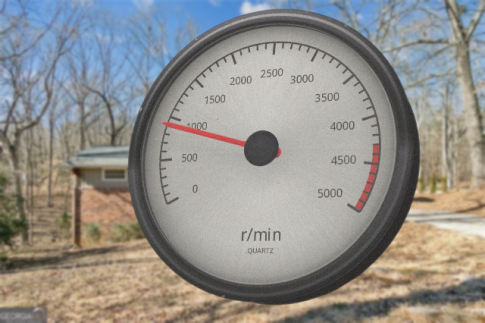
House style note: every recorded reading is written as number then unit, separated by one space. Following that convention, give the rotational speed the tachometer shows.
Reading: 900 rpm
